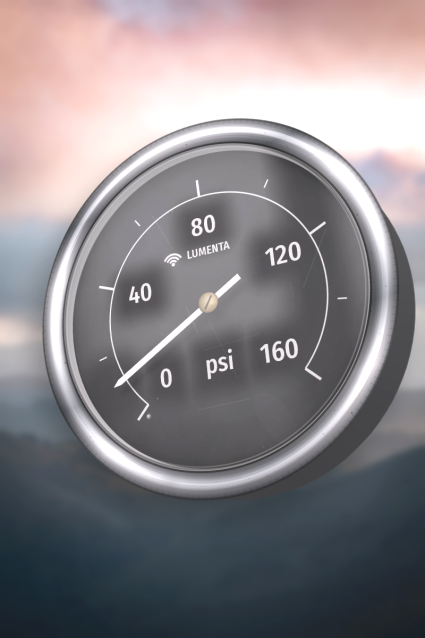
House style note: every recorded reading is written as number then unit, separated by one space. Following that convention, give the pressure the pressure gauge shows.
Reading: 10 psi
